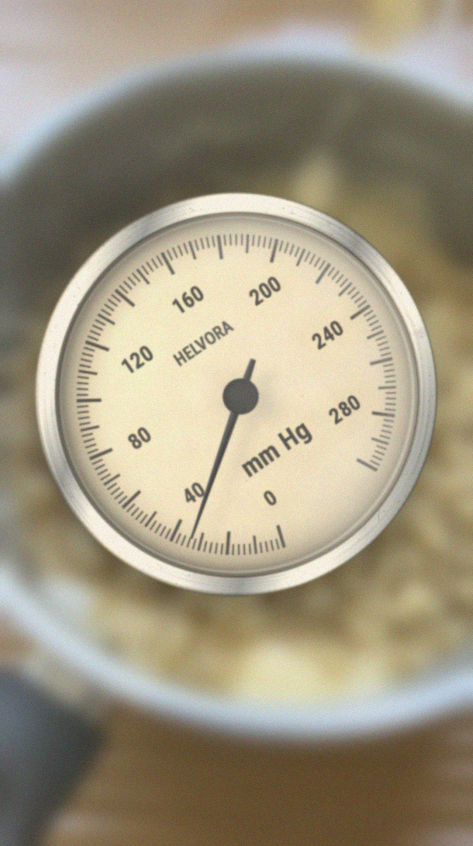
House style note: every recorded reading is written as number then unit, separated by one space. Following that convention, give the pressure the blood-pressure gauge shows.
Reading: 34 mmHg
